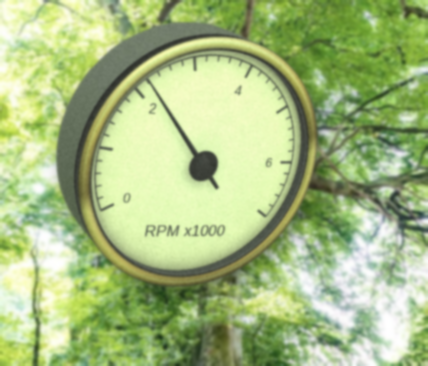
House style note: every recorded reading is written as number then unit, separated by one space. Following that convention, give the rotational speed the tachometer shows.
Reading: 2200 rpm
